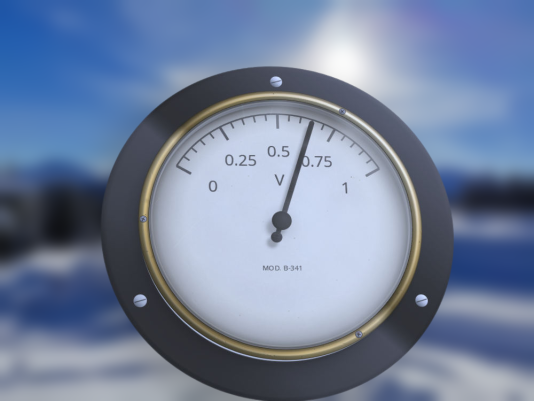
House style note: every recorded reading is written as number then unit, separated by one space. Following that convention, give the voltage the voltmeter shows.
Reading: 0.65 V
